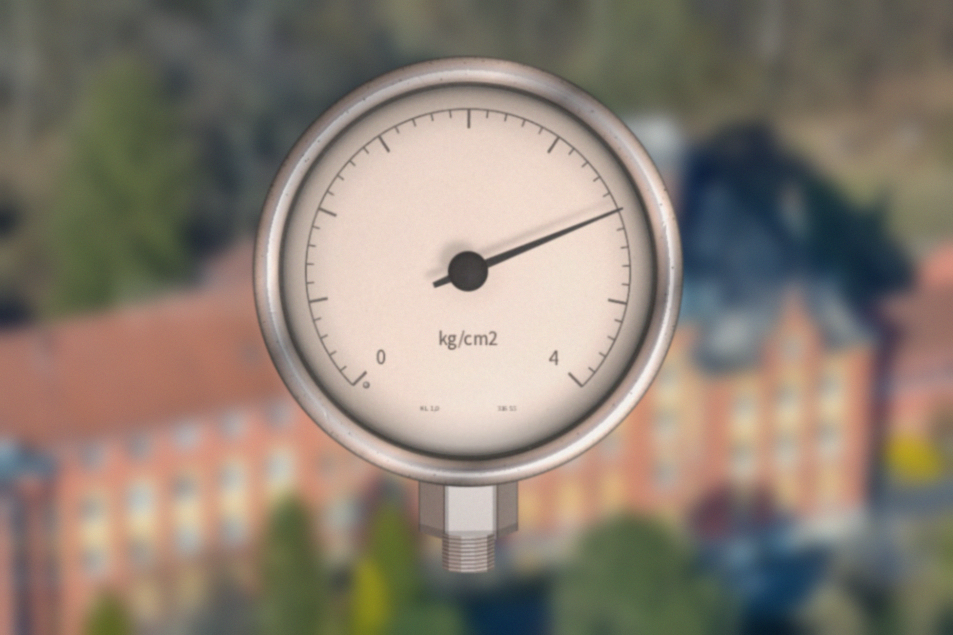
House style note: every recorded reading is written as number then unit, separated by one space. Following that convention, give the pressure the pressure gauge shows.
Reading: 3 kg/cm²
